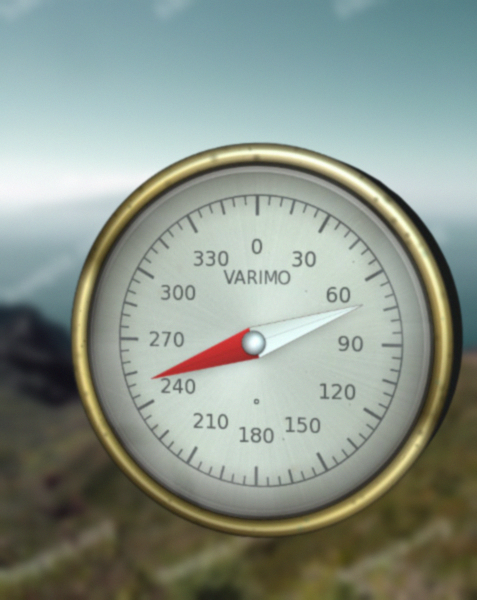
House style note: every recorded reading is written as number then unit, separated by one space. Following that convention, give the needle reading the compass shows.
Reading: 250 °
